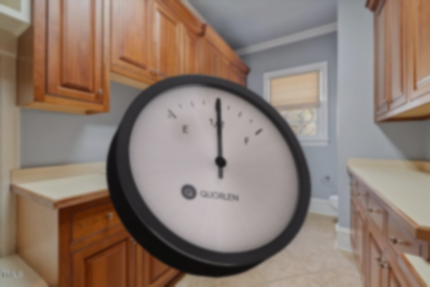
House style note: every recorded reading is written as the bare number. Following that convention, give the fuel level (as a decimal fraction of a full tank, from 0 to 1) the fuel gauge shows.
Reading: 0.5
